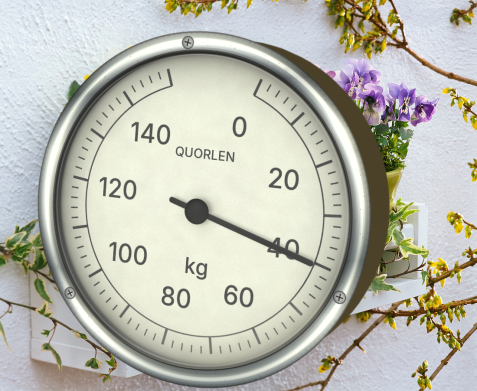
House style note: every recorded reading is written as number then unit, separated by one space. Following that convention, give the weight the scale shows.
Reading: 40 kg
